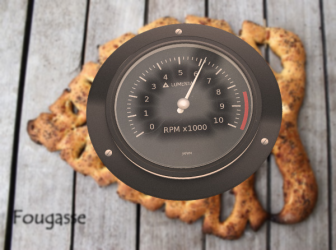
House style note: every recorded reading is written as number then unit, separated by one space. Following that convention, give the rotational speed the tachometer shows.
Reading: 6200 rpm
